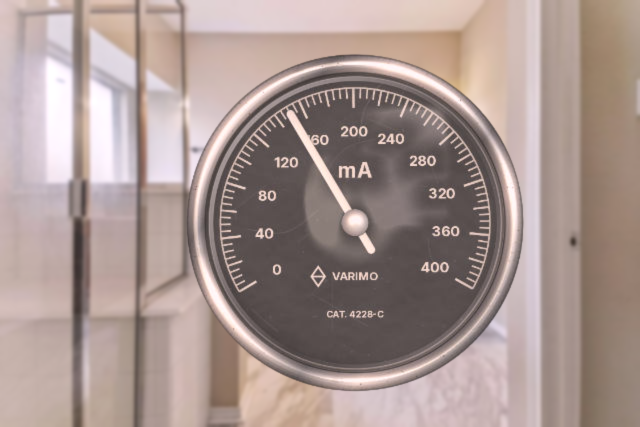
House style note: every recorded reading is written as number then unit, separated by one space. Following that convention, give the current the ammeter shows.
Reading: 150 mA
